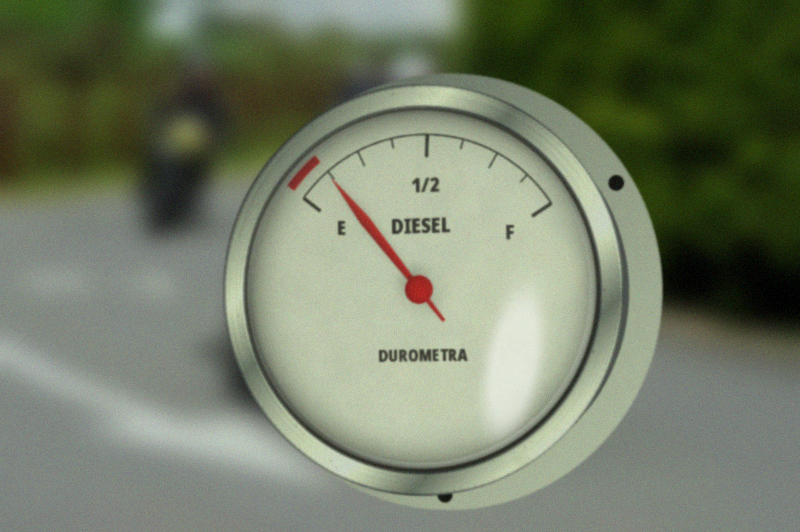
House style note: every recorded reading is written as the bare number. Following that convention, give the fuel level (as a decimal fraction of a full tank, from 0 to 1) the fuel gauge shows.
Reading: 0.125
